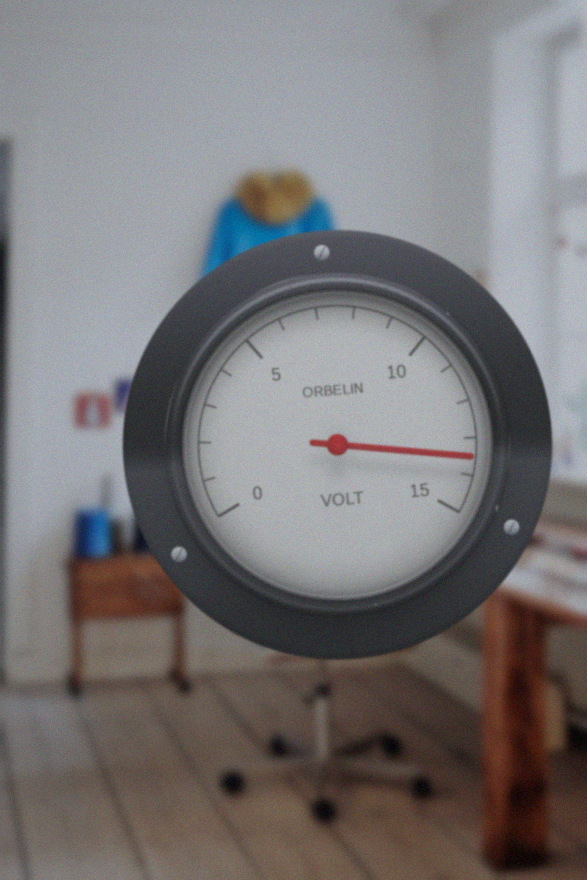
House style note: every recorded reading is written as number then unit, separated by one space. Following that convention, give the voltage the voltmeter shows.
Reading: 13.5 V
